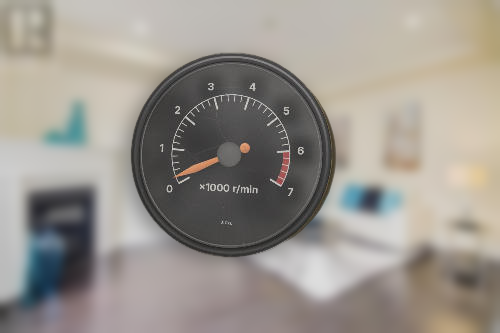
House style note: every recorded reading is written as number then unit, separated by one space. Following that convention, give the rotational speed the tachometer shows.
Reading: 200 rpm
